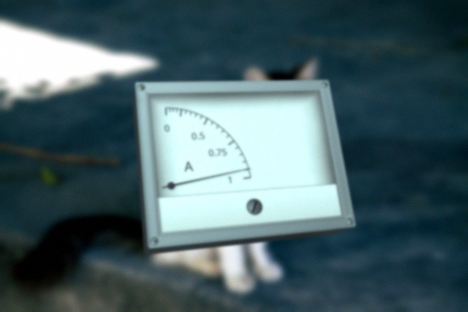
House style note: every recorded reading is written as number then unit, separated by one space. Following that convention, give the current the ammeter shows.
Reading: 0.95 A
